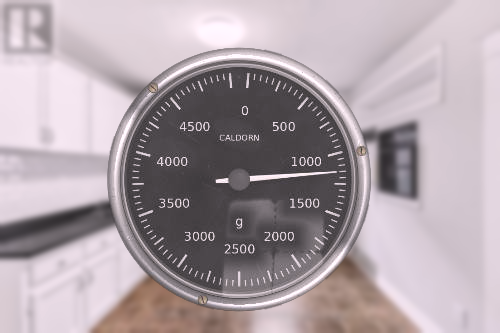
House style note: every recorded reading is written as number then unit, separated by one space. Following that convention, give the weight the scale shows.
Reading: 1150 g
